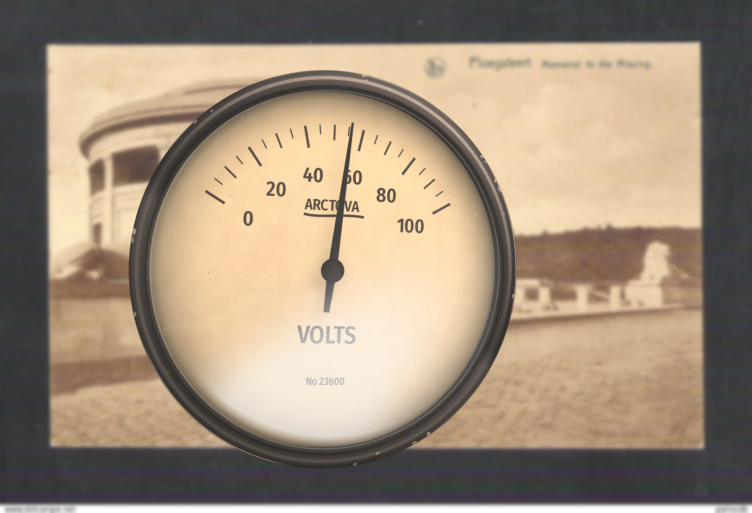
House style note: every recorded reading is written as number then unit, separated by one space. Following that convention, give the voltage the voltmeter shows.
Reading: 55 V
